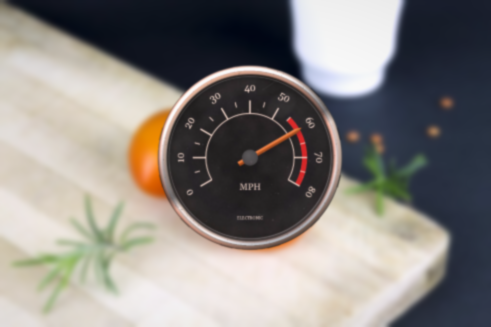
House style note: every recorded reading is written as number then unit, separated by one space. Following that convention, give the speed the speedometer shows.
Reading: 60 mph
